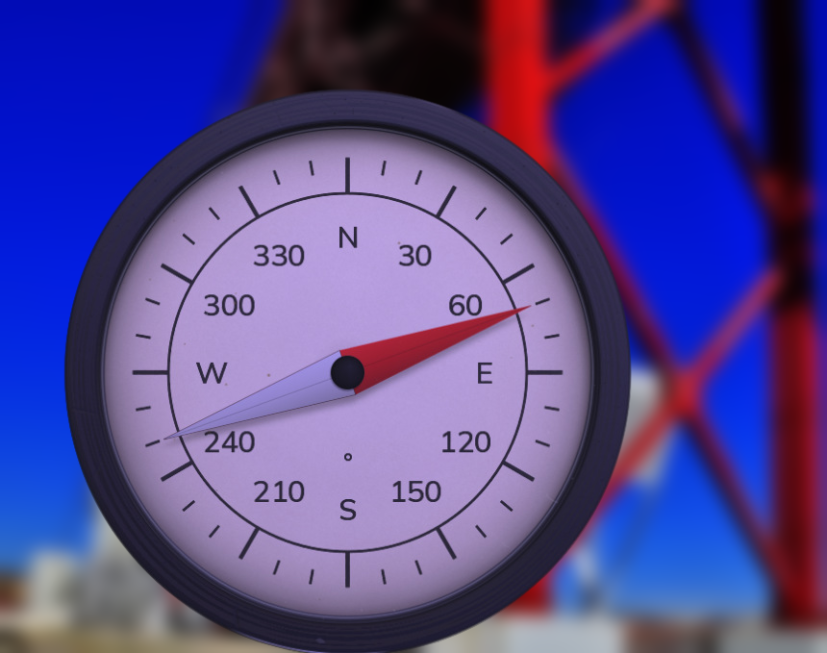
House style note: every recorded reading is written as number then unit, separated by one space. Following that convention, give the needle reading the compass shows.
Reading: 70 °
